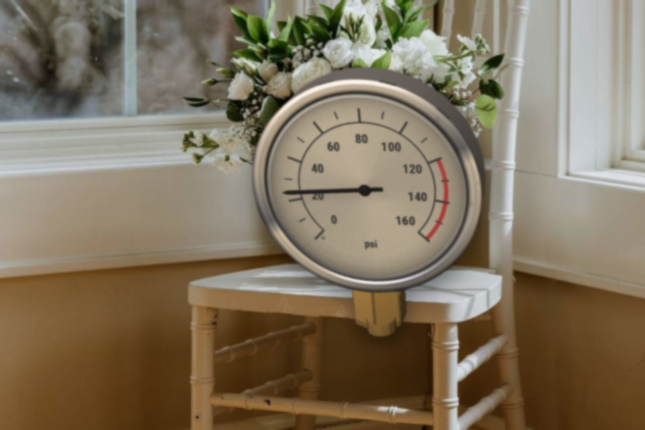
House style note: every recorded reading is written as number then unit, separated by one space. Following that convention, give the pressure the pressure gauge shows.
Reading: 25 psi
